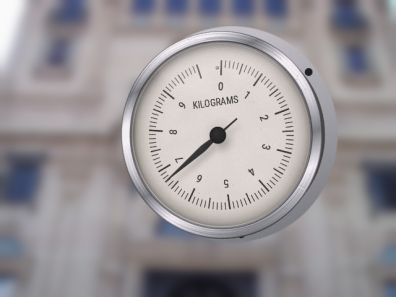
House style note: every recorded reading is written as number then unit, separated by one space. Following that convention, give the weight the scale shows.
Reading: 6.7 kg
